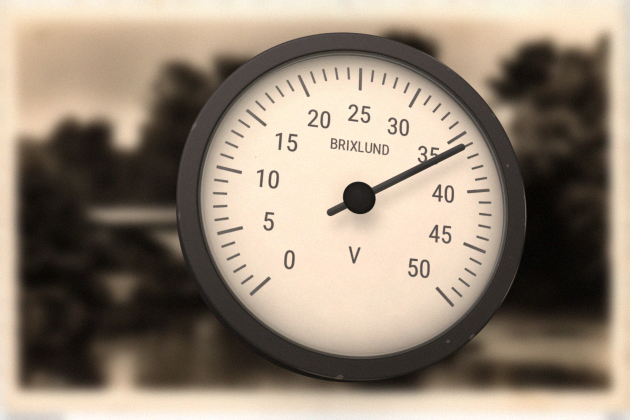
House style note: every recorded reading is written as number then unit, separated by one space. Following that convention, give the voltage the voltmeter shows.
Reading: 36 V
